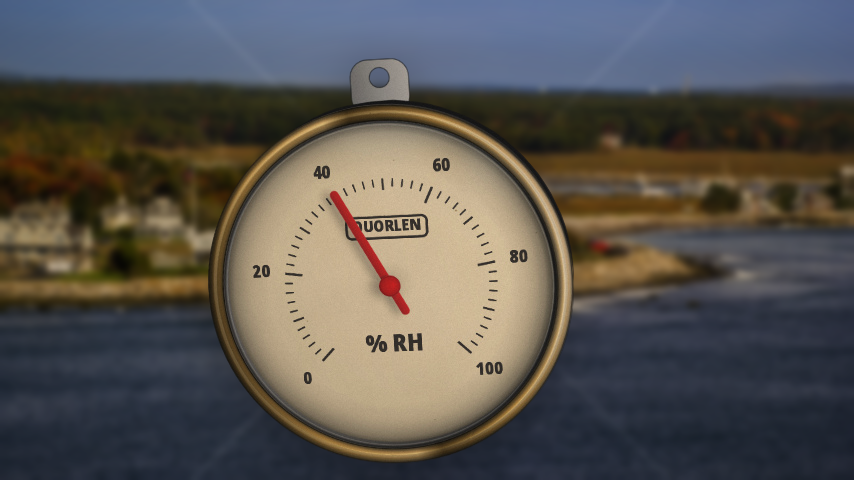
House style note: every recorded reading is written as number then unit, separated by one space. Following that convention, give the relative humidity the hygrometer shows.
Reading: 40 %
